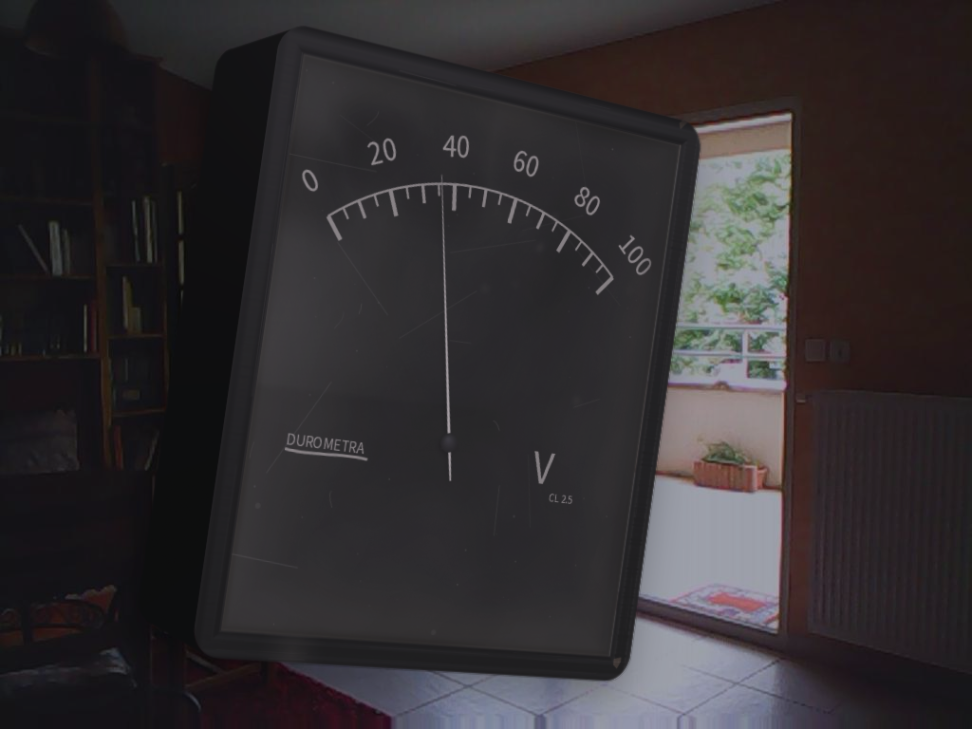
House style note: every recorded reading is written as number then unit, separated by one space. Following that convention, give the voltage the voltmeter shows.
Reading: 35 V
